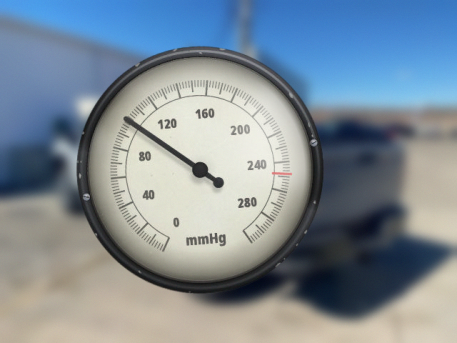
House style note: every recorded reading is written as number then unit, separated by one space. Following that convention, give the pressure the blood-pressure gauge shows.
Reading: 100 mmHg
